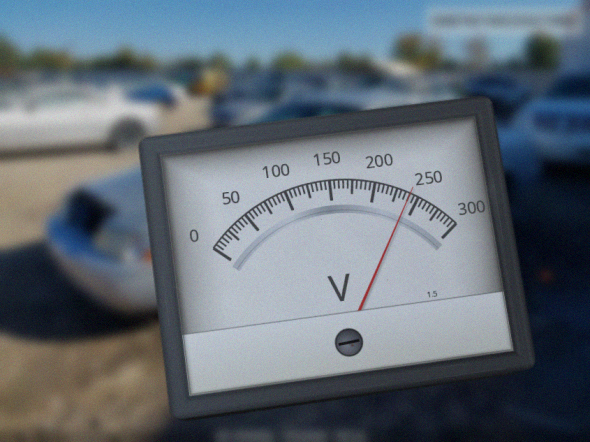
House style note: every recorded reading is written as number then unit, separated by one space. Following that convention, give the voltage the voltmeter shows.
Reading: 240 V
